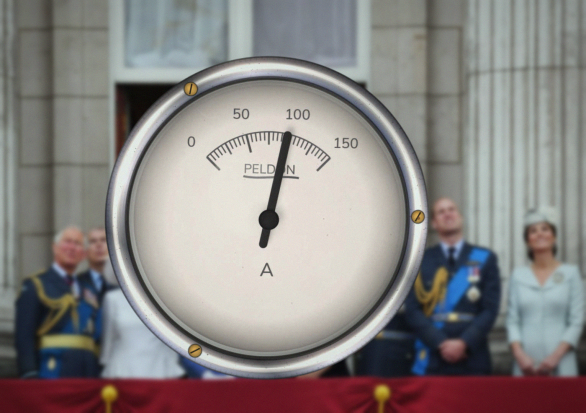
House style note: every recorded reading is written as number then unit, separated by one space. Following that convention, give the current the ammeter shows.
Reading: 95 A
